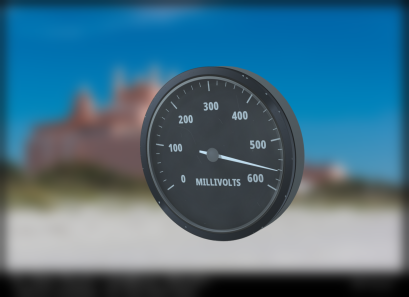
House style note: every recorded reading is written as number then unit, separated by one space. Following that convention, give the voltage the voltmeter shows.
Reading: 560 mV
